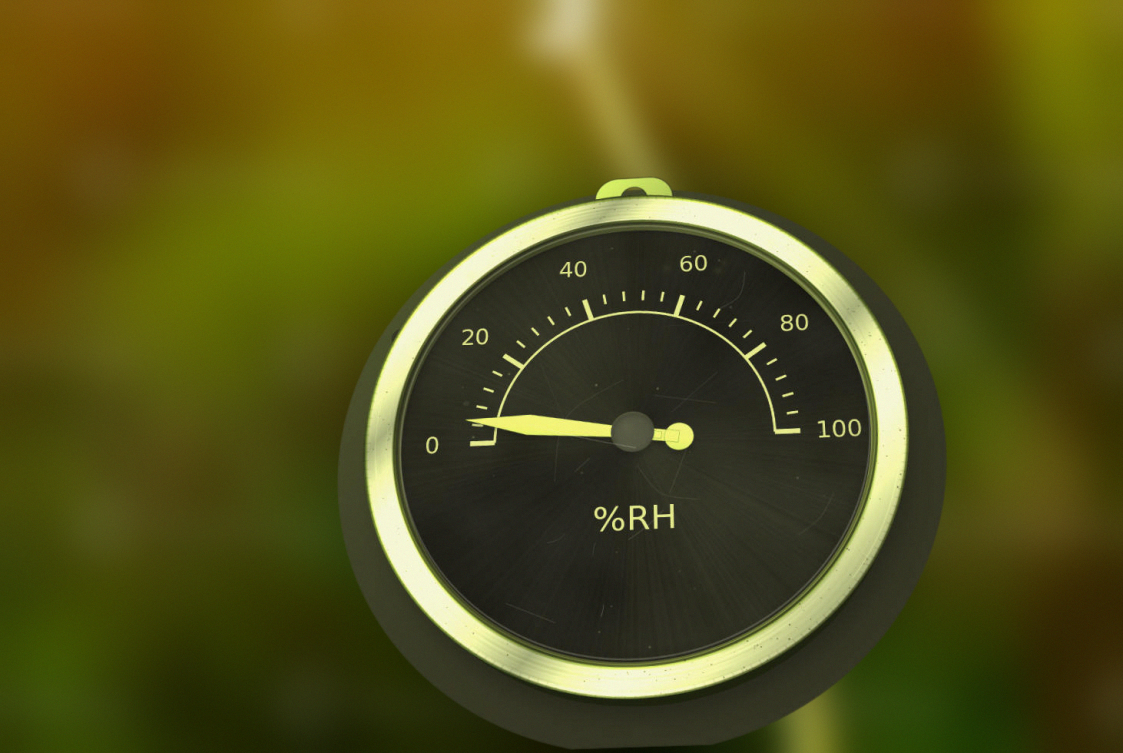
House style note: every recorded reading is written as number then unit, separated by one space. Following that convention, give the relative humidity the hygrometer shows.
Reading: 4 %
